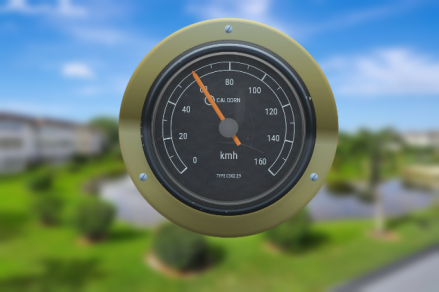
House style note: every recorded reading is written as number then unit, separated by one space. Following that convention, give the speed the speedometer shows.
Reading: 60 km/h
